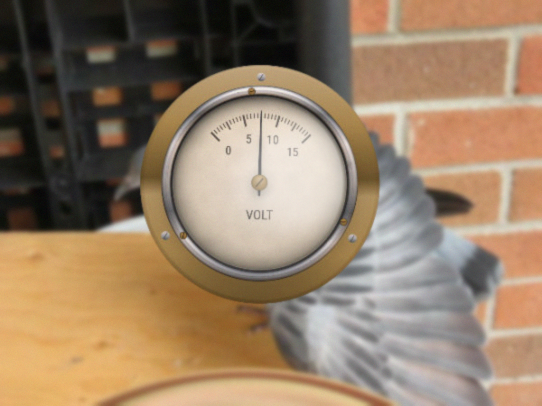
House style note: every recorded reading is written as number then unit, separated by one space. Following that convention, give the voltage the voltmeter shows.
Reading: 7.5 V
